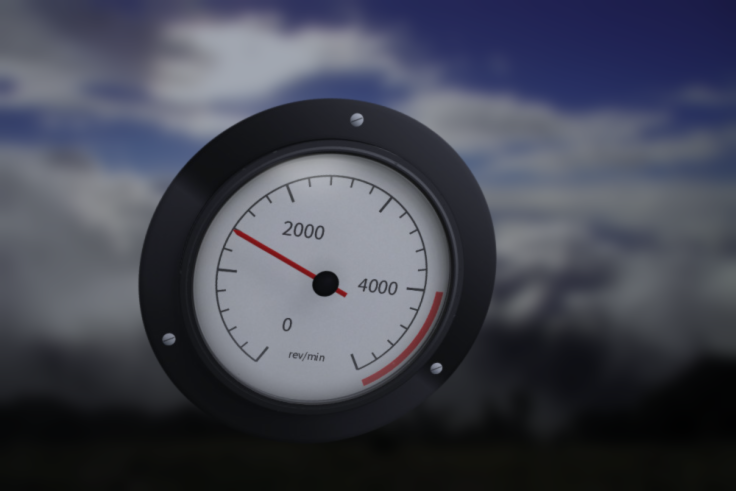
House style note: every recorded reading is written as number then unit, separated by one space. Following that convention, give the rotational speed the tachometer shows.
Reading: 1400 rpm
